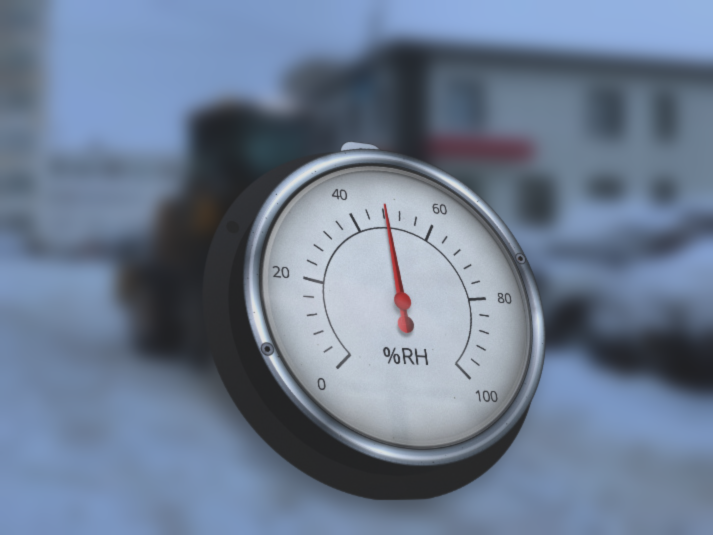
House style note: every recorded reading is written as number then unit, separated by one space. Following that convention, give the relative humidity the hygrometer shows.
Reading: 48 %
